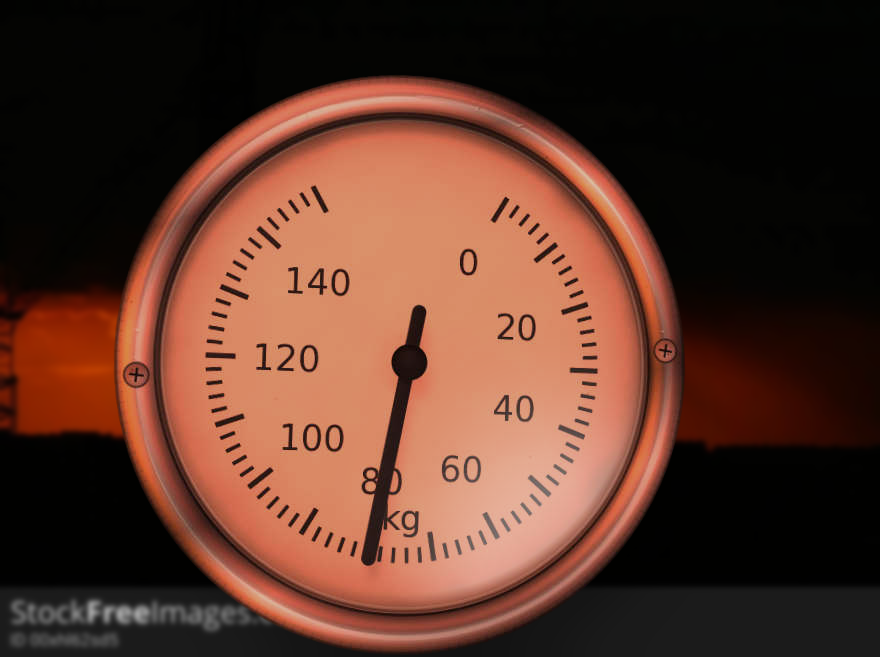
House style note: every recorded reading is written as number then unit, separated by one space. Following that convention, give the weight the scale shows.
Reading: 80 kg
